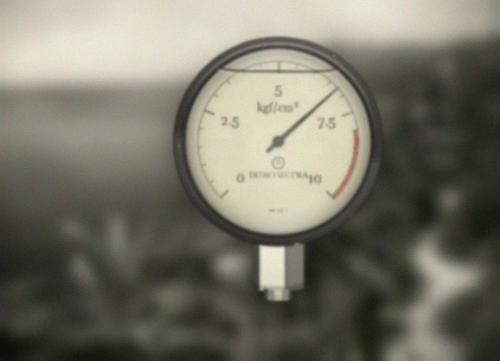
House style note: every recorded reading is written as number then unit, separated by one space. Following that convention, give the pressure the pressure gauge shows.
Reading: 6.75 kg/cm²
